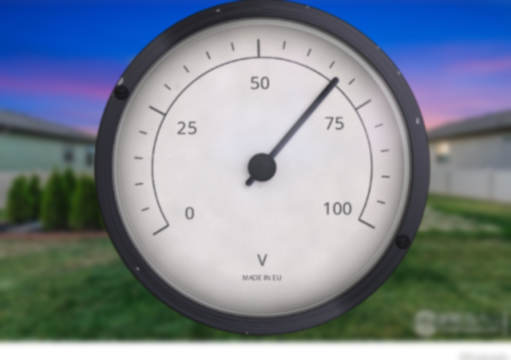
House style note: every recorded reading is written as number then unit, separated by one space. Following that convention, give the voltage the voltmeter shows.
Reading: 67.5 V
